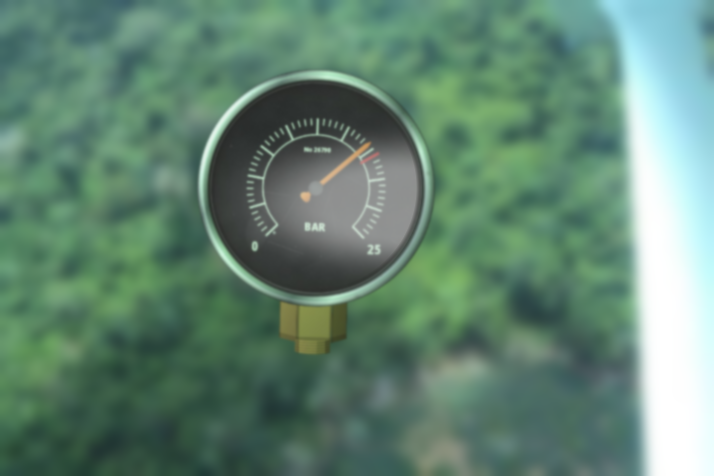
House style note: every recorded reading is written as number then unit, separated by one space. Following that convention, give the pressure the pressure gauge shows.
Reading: 17 bar
